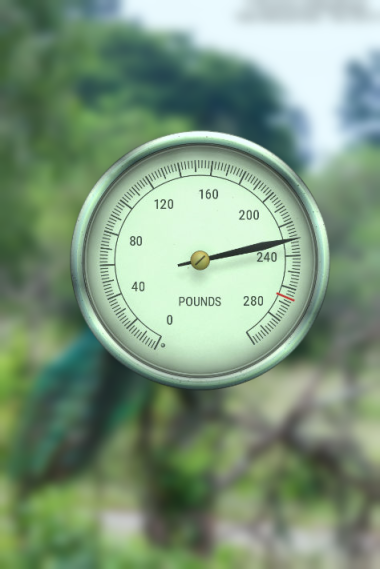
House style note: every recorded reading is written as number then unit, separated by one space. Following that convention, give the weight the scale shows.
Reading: 230 lb
